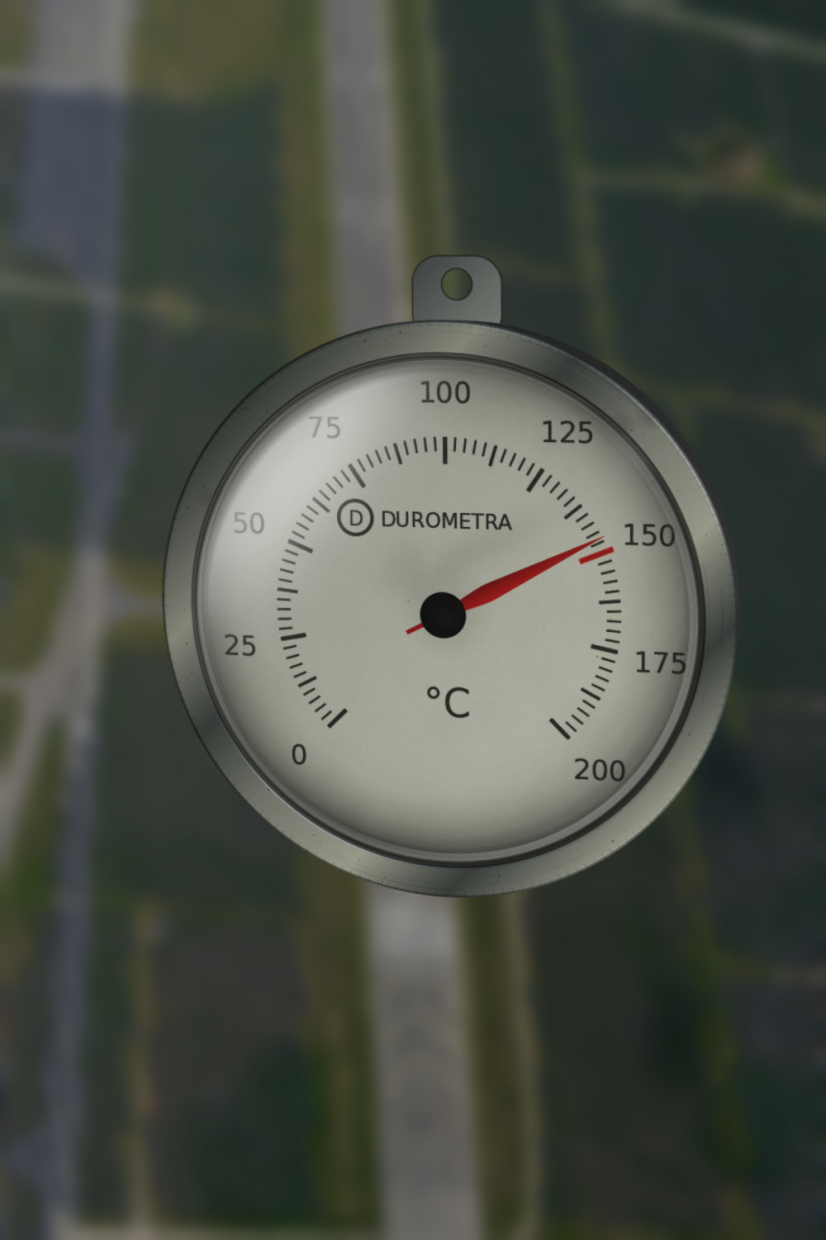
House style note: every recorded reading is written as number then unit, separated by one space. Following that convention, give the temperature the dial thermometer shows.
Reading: 146.25 °C
